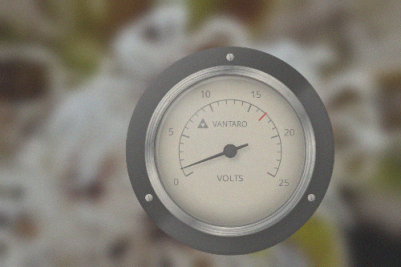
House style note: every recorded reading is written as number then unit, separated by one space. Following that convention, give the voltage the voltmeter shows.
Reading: 1 V
